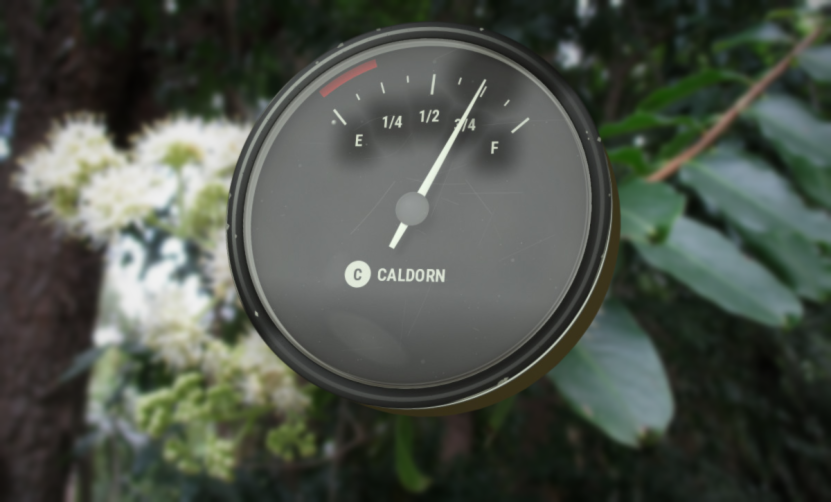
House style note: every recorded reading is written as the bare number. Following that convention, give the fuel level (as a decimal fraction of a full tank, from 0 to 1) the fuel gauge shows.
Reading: 0.75
